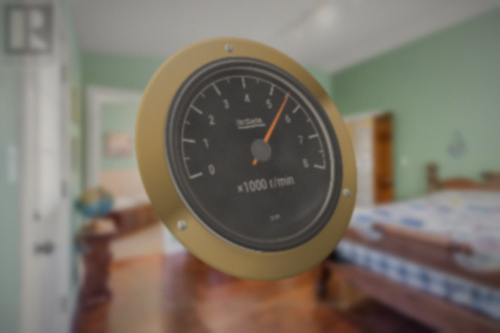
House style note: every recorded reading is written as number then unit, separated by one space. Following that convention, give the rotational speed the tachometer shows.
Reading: 5500 rpm
